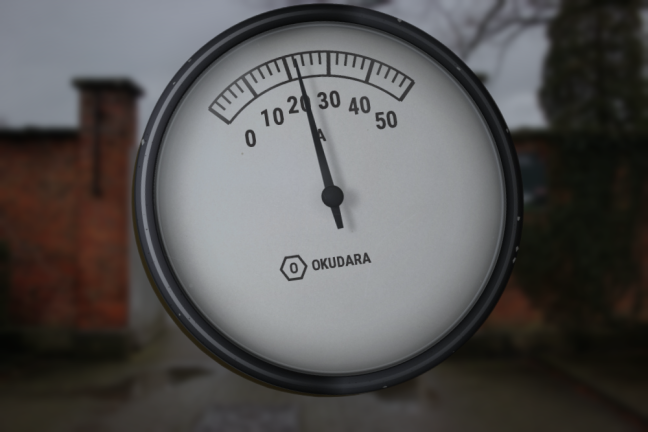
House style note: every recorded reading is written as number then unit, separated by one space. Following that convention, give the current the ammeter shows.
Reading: 22 A
